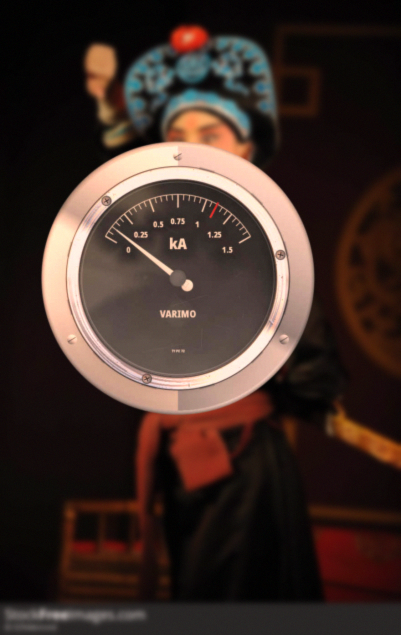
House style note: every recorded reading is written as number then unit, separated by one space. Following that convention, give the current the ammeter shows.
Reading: 0.1 kA
